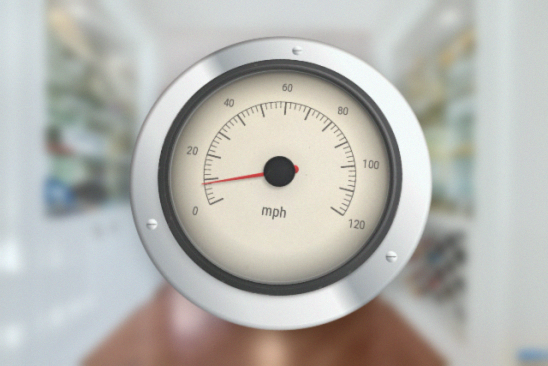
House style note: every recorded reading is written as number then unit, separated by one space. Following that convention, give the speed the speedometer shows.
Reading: 8 mph
